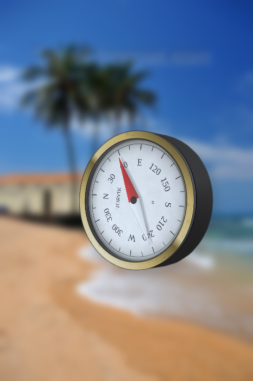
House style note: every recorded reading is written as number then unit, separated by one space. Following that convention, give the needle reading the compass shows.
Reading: 60 °
